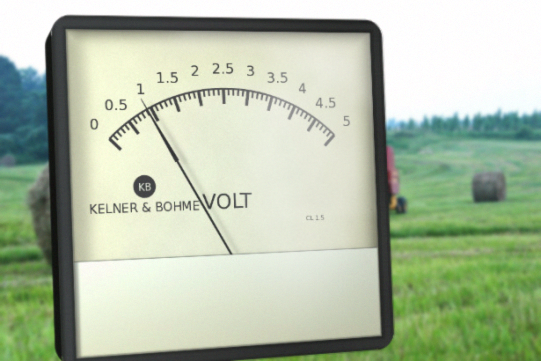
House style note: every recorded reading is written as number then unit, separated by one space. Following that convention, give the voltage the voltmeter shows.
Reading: 0.9 V
